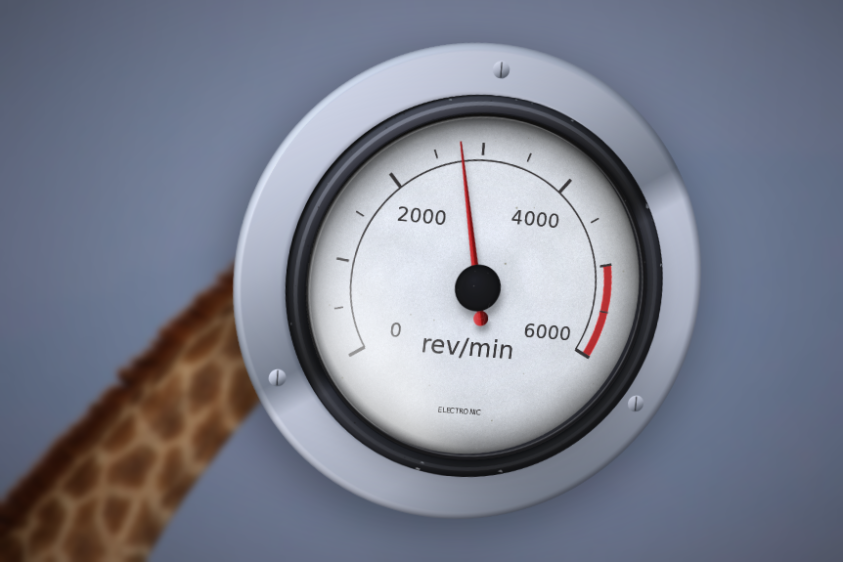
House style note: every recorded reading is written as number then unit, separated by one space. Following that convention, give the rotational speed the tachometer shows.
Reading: 2750 rpm
